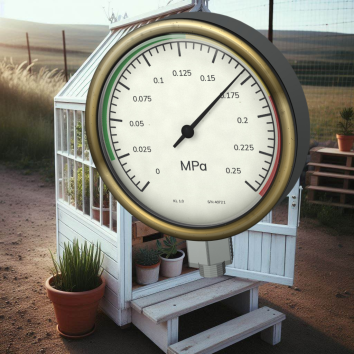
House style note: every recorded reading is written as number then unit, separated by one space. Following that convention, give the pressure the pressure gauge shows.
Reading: 0.17 MPa
